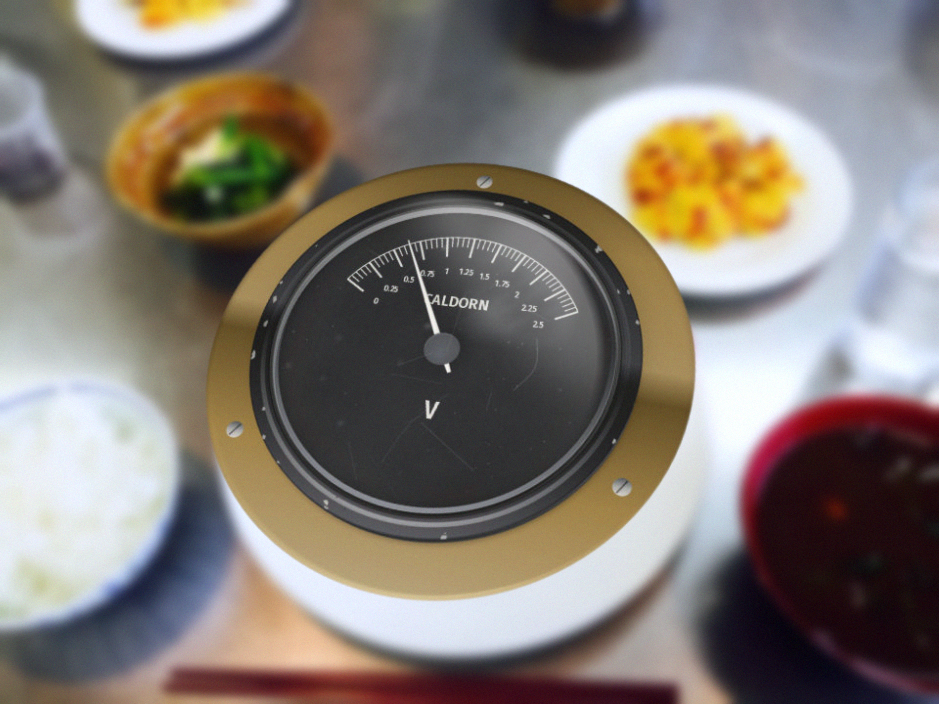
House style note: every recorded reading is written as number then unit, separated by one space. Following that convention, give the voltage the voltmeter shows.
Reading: 0.65 V
